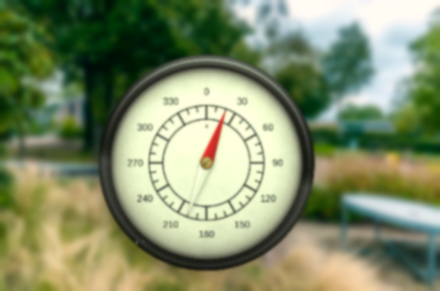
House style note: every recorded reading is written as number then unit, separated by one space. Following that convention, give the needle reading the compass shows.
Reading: 20 °
